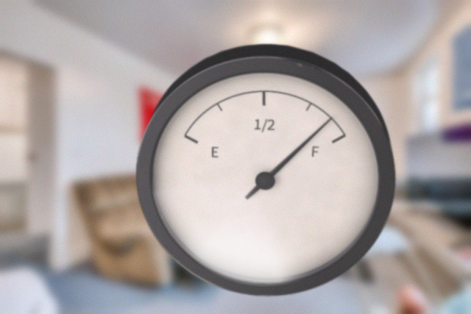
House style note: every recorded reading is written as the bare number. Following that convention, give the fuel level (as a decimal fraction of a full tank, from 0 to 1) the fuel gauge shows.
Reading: 0.875
